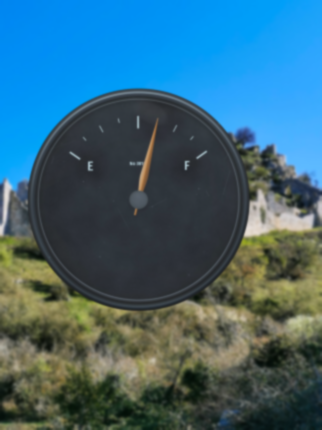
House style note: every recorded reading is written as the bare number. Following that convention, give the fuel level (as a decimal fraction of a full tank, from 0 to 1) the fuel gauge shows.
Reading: 0.625
